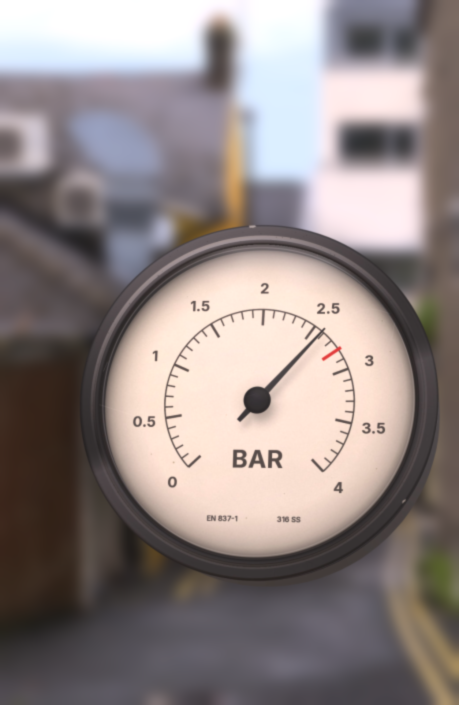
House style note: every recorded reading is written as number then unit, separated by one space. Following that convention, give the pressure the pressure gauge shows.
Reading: 2.6 bar
